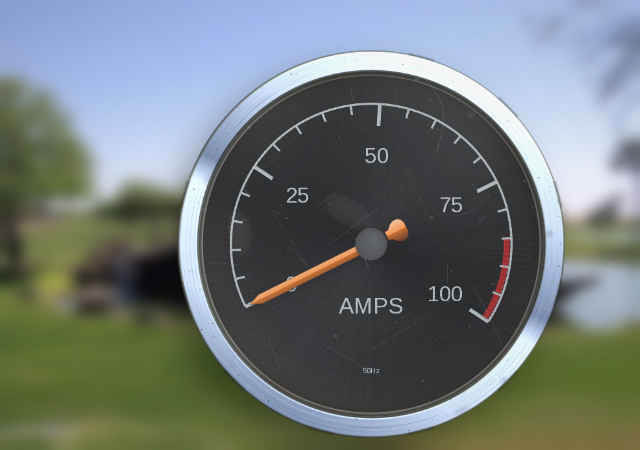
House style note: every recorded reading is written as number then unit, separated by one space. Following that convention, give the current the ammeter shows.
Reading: 0 A
